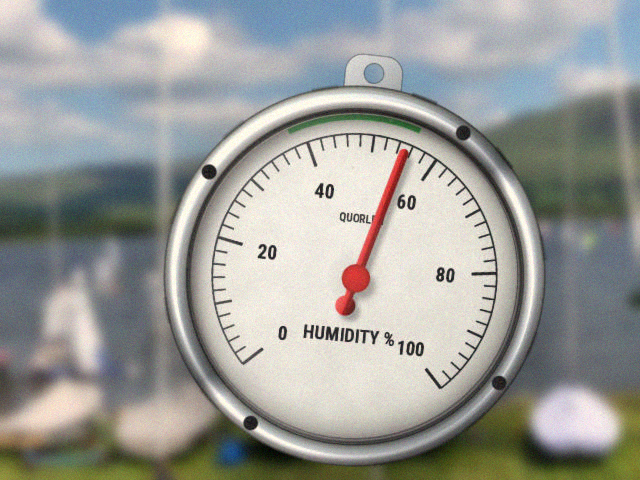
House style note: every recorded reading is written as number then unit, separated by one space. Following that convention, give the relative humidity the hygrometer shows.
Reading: 55 %
